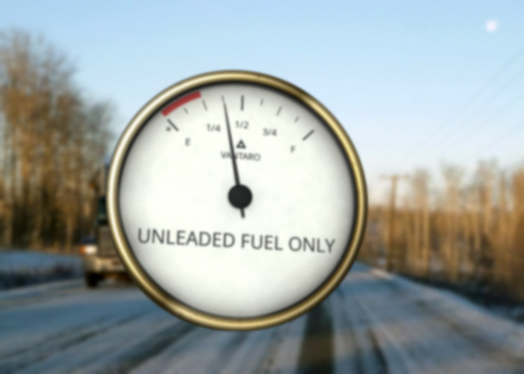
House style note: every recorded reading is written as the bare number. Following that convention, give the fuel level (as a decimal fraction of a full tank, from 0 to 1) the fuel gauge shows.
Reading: 0.375
